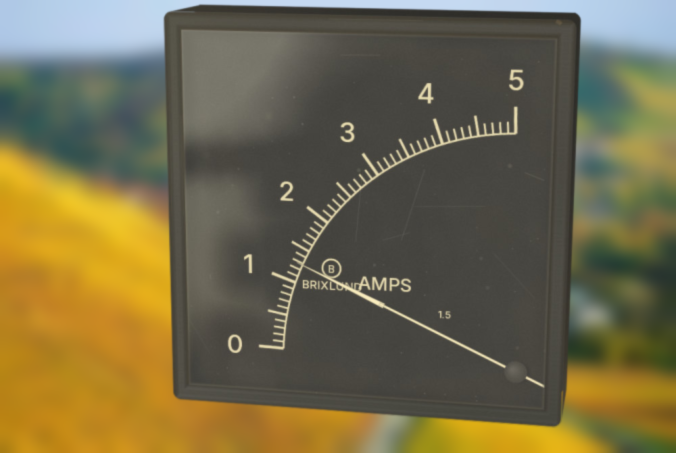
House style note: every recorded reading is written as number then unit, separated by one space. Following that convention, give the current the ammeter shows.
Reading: 1.3 A
